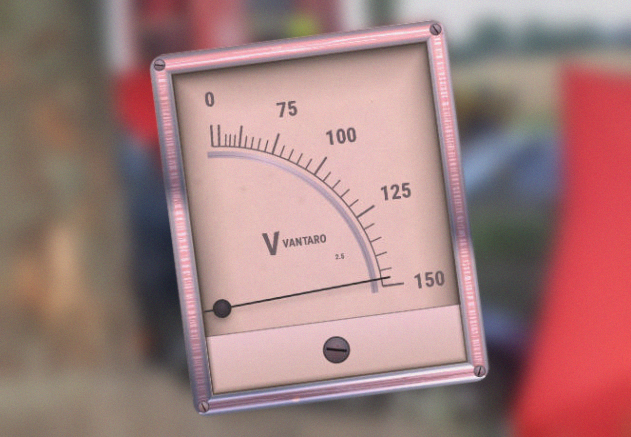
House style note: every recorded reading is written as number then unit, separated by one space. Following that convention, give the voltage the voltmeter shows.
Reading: 147.5 V
